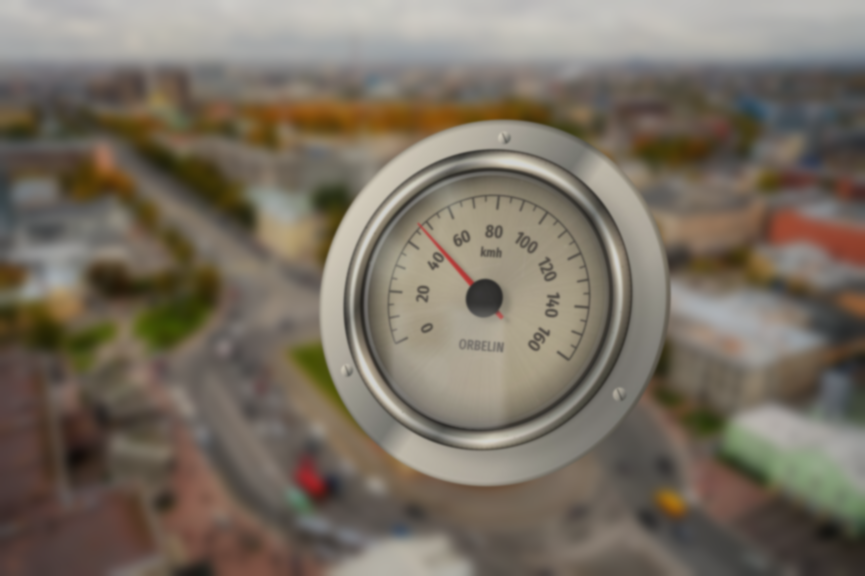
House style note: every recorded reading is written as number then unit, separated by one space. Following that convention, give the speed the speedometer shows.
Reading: 47.5 km/h
